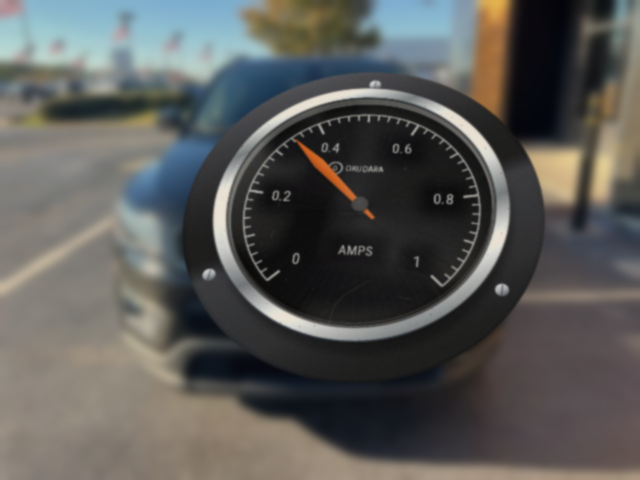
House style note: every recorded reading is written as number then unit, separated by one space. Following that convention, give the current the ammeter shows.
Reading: 0.34 A
